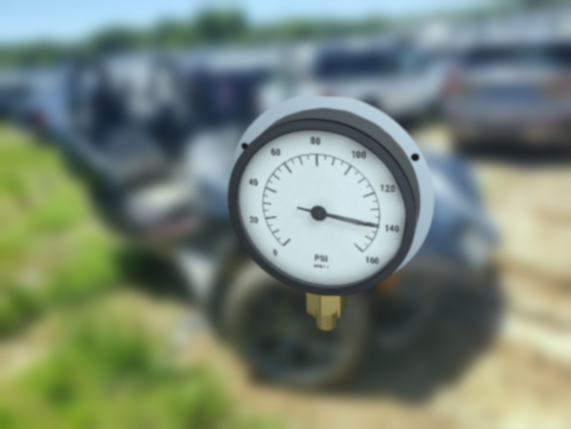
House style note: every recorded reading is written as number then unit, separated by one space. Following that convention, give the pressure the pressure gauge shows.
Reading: 140 psi
